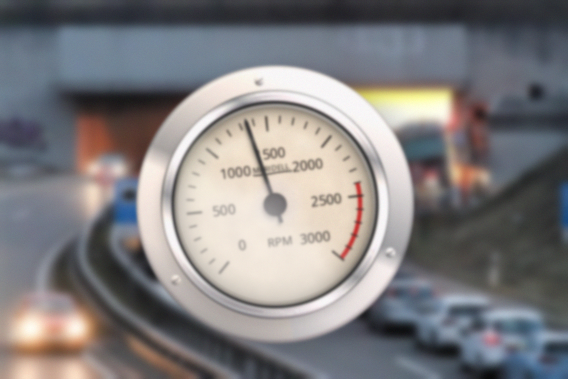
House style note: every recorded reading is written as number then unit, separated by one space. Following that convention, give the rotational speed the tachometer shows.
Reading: 1350 rpm
